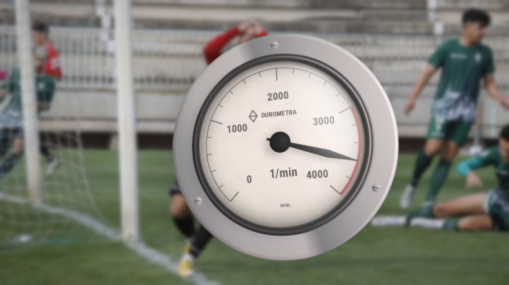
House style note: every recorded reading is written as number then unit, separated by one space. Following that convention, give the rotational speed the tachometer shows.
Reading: 3600 rpm
